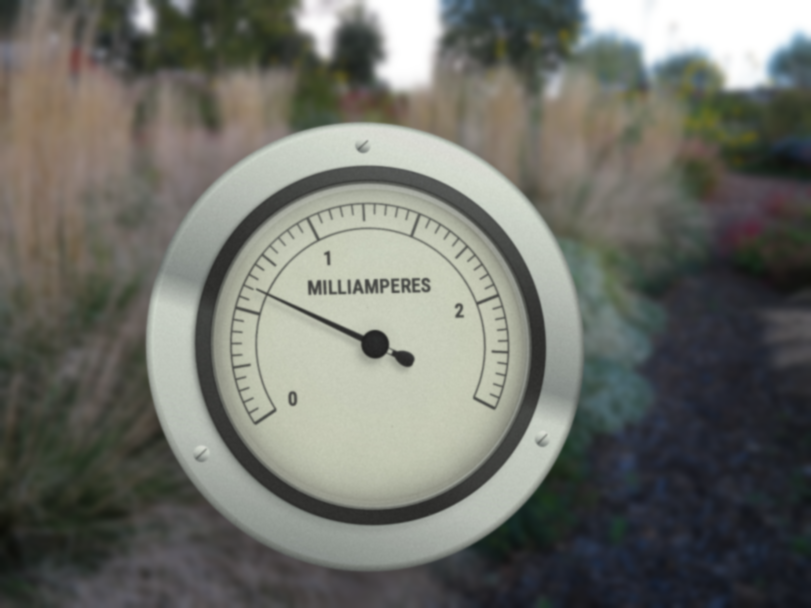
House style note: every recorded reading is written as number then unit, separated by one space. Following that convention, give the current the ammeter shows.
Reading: 0.6 mA
